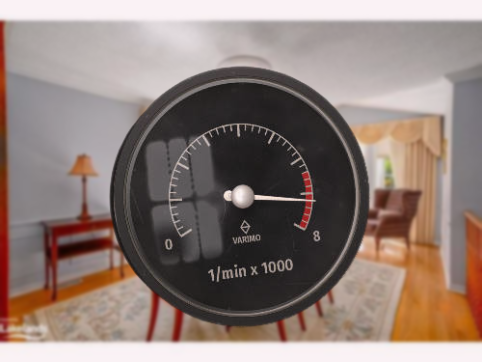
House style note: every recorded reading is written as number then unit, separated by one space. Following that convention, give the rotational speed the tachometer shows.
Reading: 7200 rpm
